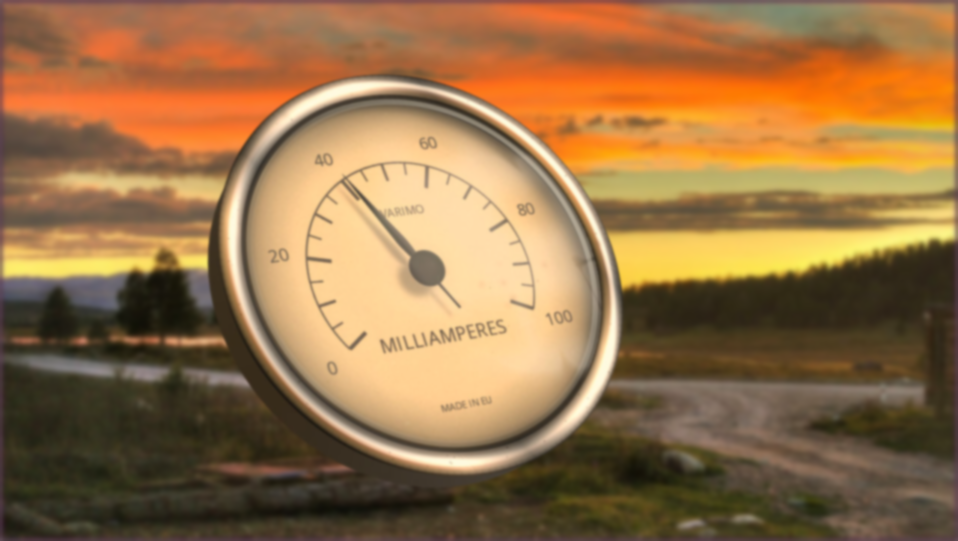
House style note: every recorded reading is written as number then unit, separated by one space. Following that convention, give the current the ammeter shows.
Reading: 40 mA
